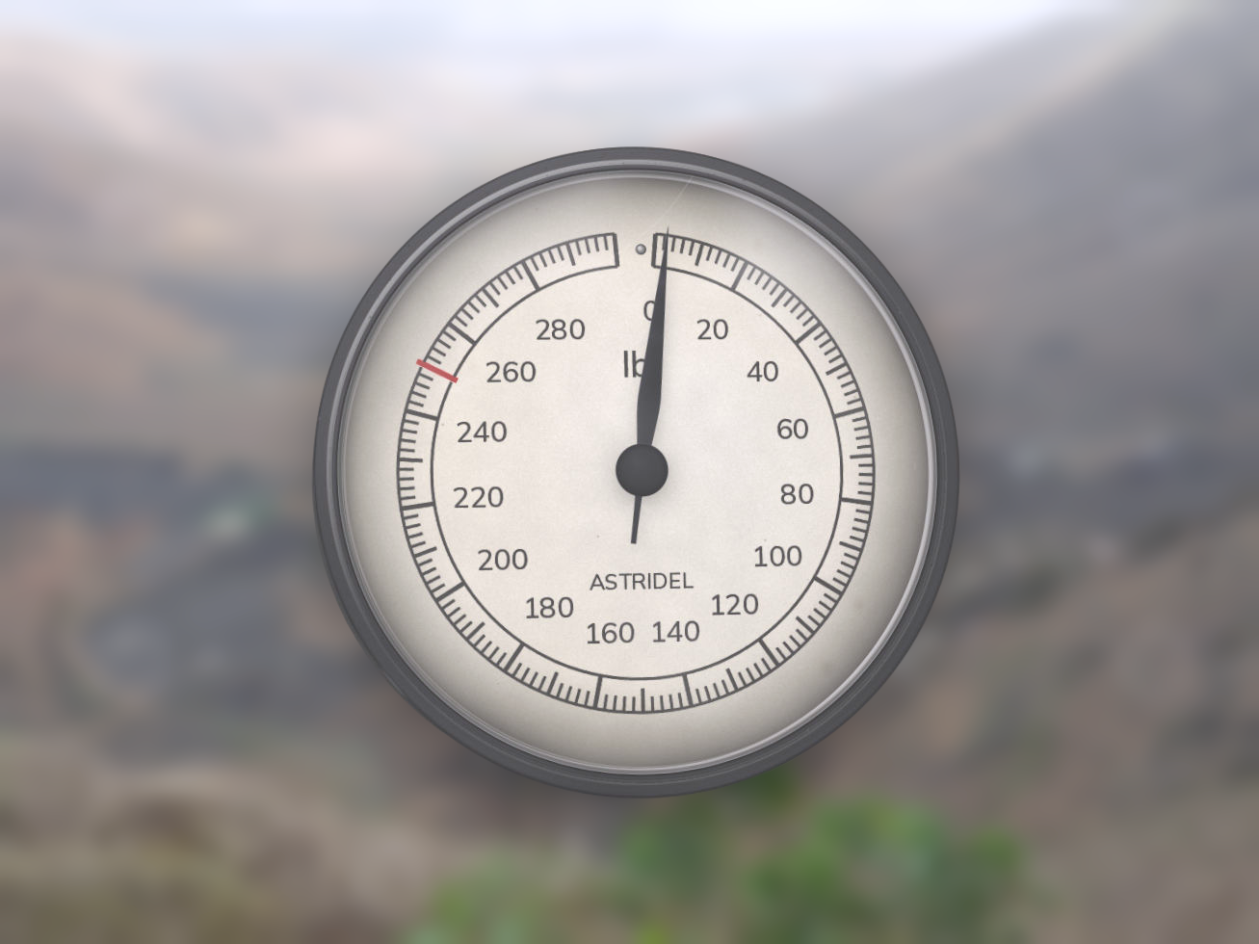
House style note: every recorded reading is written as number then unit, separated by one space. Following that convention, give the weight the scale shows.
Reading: 2 lb
